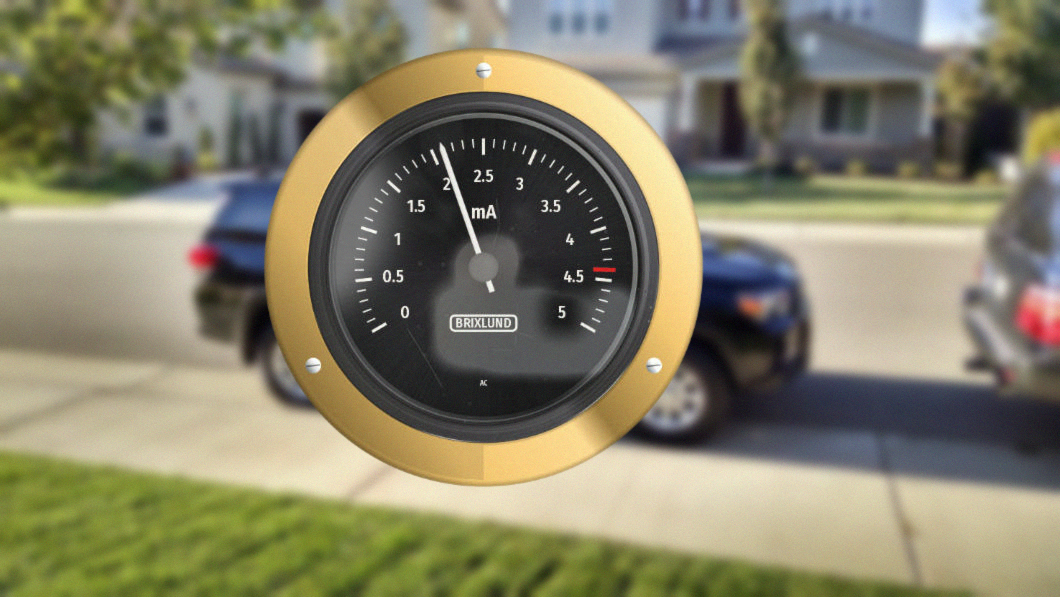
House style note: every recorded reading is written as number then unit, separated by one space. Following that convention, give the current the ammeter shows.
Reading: 2.1 mA
